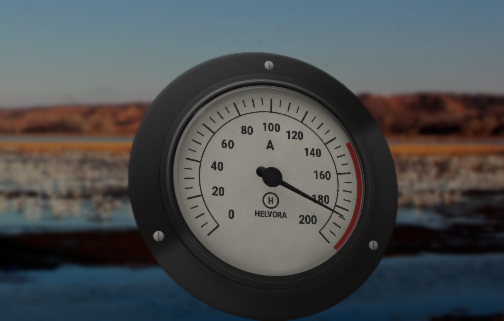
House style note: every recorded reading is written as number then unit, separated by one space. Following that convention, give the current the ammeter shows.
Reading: 185 A
